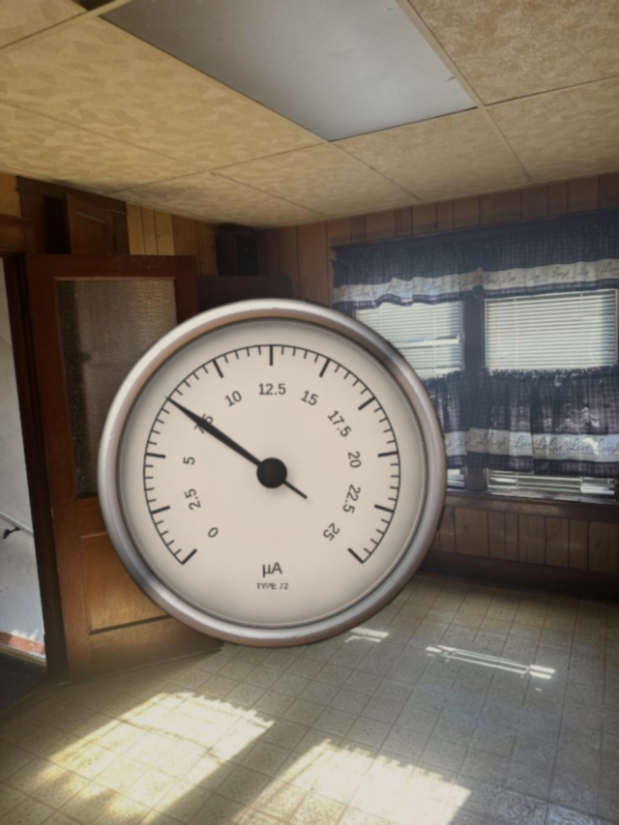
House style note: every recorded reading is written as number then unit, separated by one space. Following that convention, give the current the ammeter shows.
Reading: 7.5 µA
